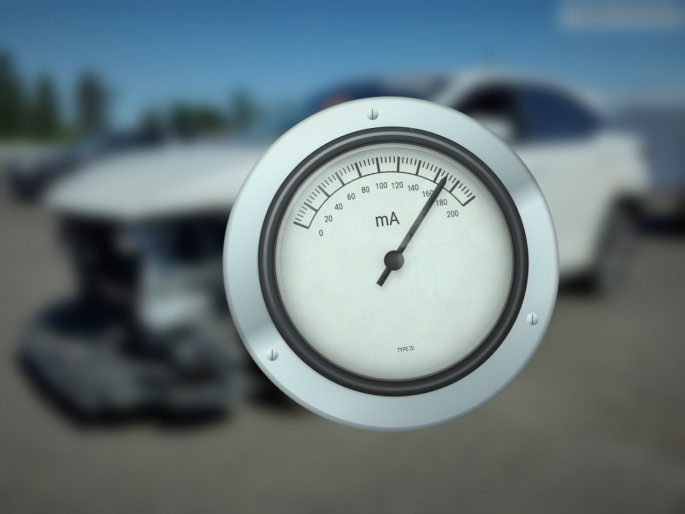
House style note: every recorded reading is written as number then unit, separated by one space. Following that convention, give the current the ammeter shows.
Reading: 168 mA
